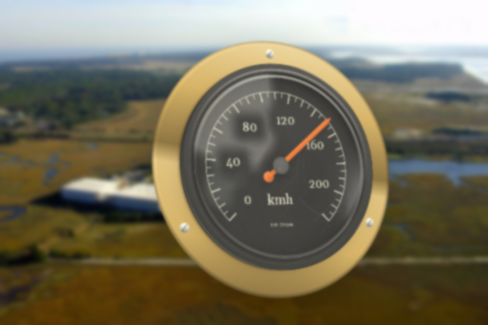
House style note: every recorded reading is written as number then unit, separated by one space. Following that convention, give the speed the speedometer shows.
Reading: 150 km/h
